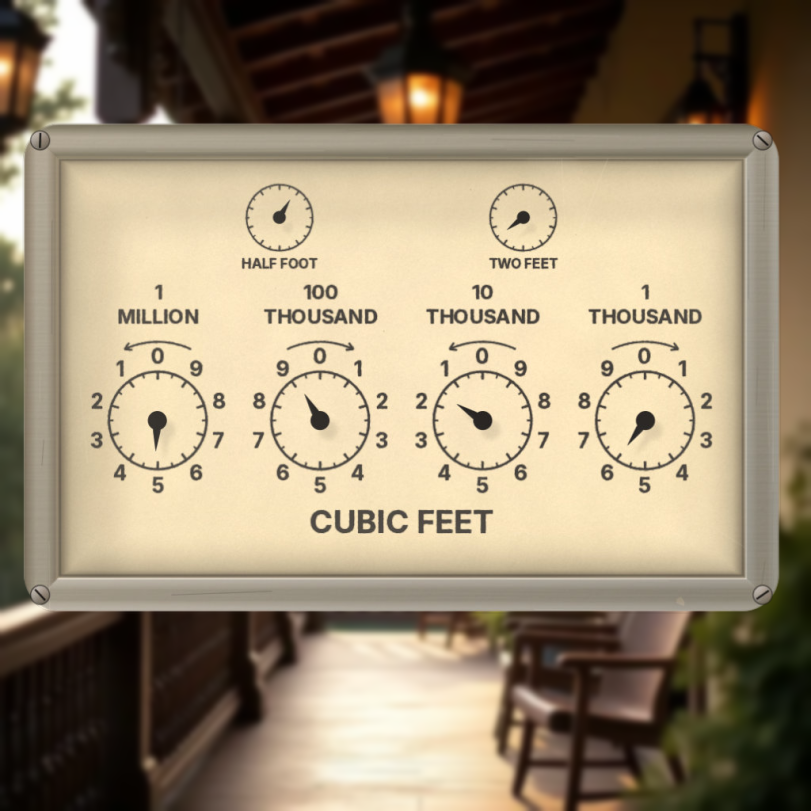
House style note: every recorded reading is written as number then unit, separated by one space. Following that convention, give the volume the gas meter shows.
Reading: 491600 ft³
